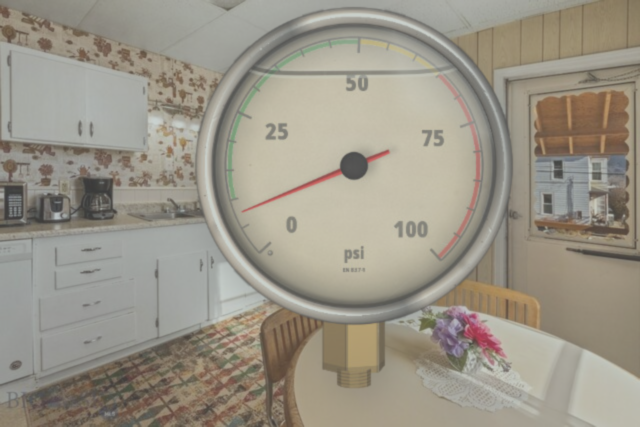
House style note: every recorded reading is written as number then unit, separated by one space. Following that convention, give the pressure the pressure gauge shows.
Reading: 7.5 psi
